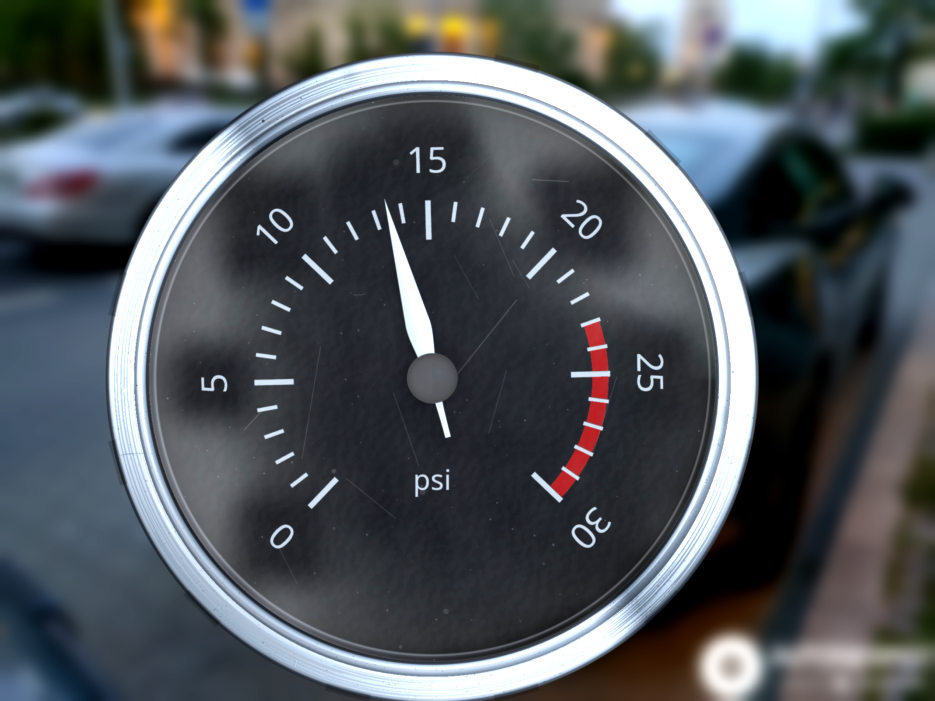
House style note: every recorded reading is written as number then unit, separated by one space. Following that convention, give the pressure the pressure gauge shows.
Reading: 13.5 psi
